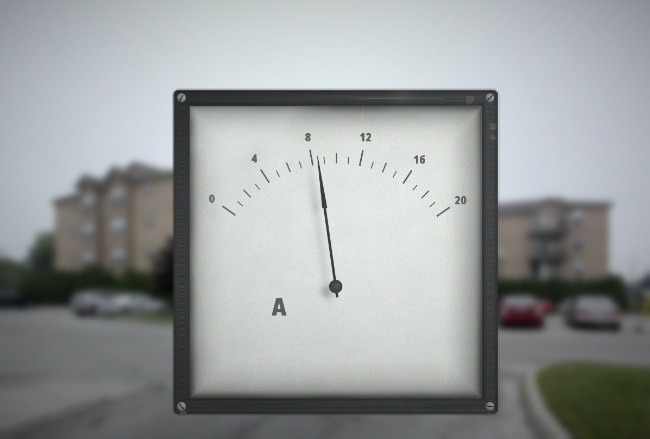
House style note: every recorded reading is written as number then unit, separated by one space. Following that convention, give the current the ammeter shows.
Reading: 8.5 A
